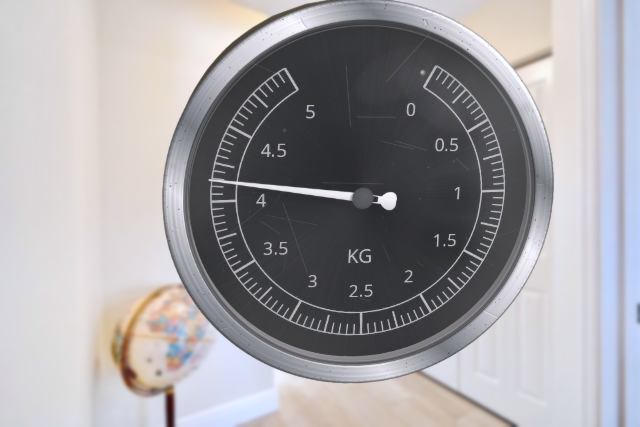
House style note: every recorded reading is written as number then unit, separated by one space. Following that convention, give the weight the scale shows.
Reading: 4.15 kg
